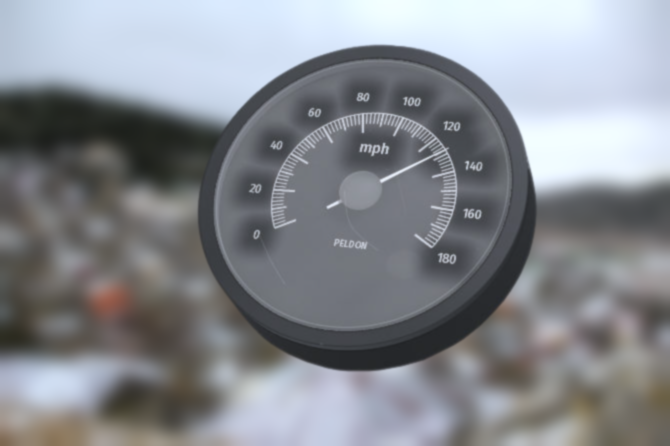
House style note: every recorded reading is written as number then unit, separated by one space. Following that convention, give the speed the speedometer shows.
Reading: 130 mph
